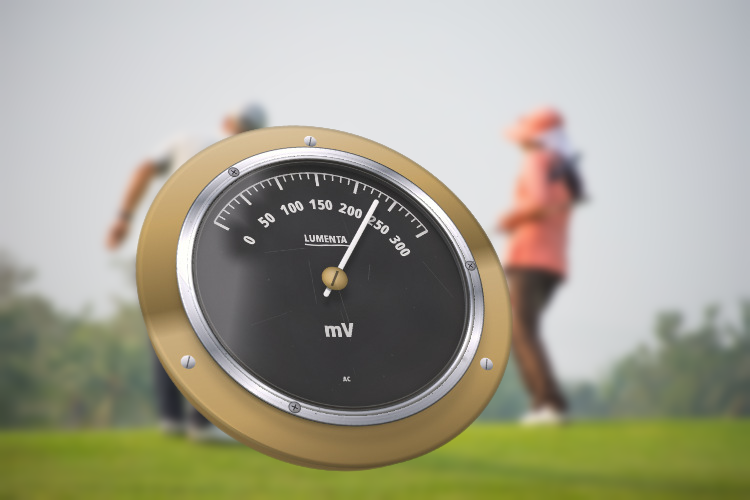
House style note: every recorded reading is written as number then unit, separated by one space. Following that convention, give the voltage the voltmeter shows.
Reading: 230 mV
